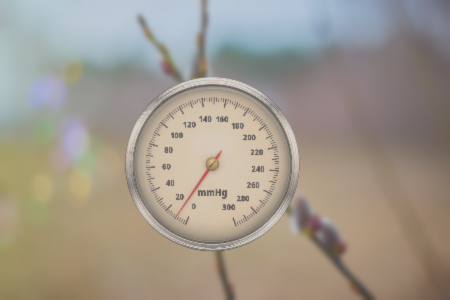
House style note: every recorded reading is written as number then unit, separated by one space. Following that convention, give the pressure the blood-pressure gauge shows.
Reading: 10 mmHg
